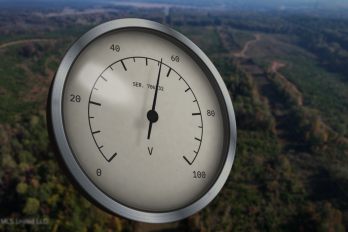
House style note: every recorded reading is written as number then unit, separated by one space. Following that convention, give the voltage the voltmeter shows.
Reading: 55 V
